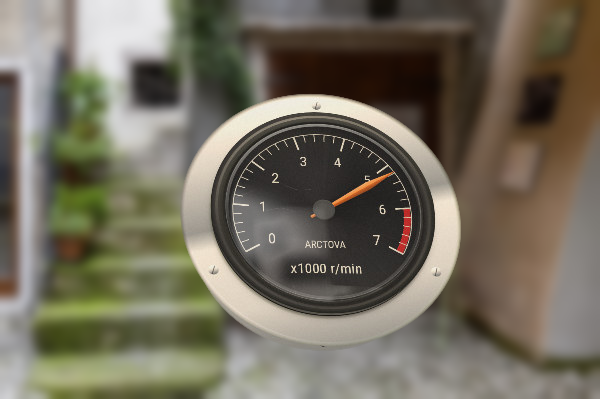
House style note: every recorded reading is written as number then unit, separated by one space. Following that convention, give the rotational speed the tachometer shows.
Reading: 5200 rpm
